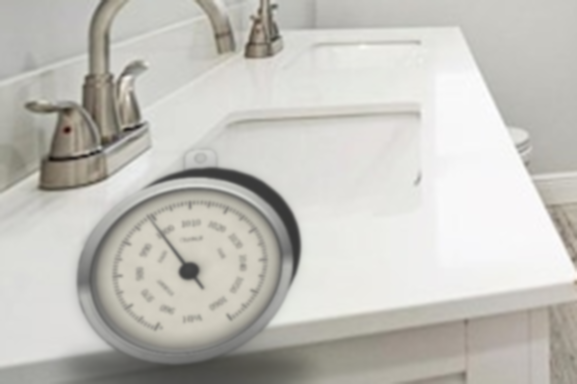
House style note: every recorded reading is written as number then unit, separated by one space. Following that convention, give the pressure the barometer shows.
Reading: 1000 hPa
